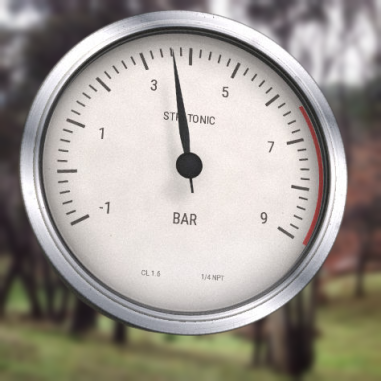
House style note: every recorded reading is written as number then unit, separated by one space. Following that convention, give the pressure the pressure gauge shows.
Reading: 3.6 bar
